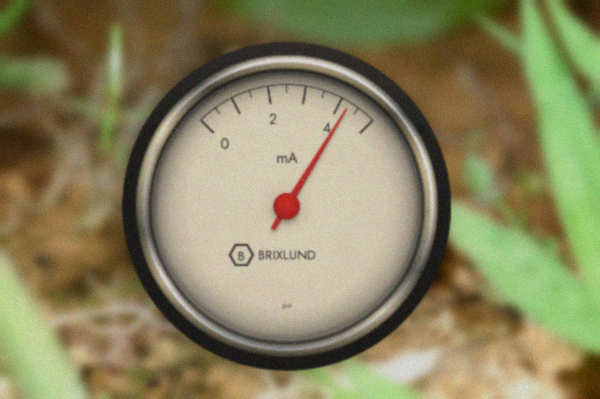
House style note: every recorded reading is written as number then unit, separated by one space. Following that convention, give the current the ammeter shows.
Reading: 4.25 mA
